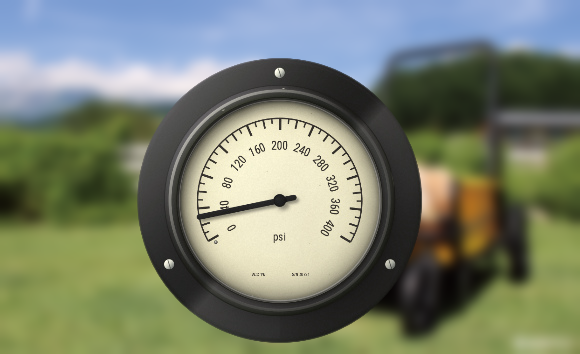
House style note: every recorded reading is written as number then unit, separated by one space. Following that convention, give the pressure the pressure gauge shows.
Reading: 30 psi
